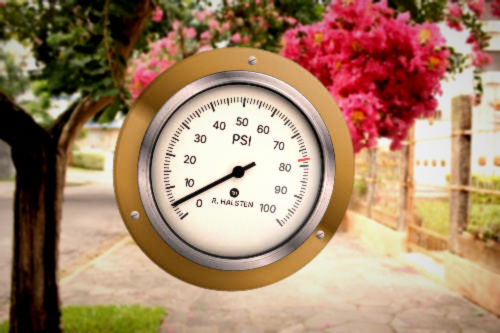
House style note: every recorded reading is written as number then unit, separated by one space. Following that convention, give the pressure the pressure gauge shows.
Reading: 5 psi
